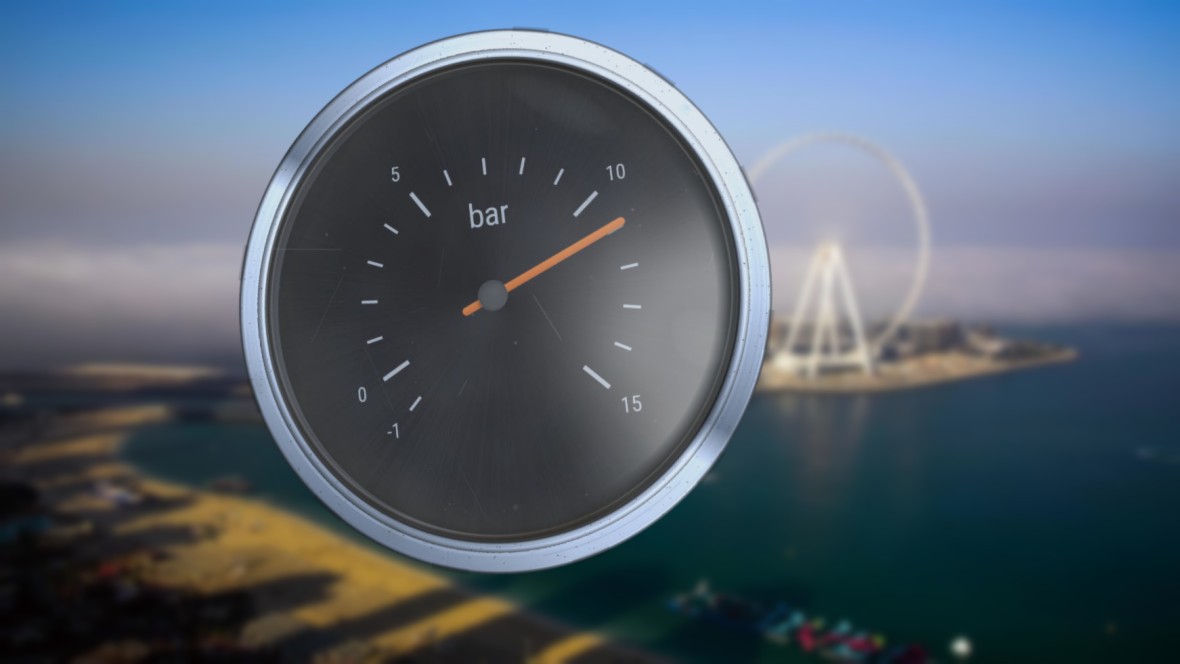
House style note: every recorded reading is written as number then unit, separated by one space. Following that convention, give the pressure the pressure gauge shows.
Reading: 11 bar
